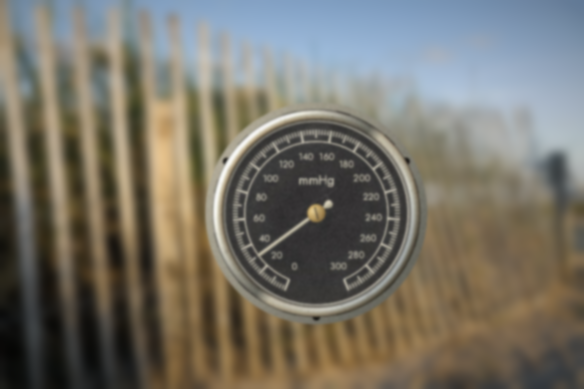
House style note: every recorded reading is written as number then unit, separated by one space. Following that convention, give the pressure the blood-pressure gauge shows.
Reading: 30 mmHg
